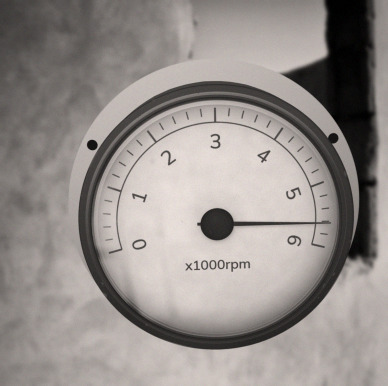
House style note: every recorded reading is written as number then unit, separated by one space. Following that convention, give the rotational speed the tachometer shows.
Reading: 5600 rpm
